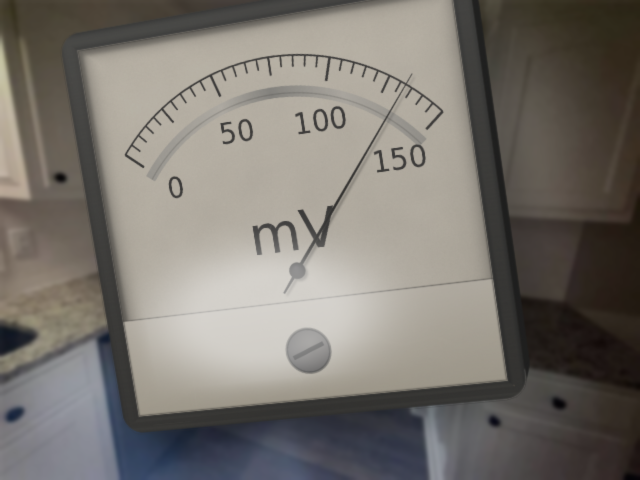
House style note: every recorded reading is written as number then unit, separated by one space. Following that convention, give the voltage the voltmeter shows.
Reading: 132.5 mV
